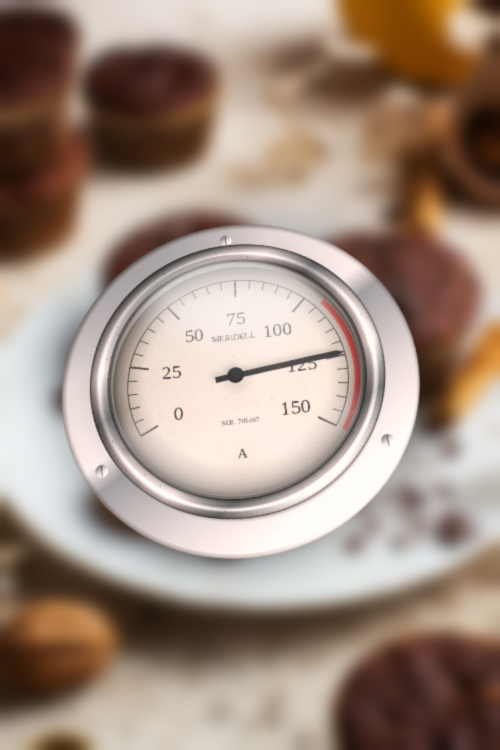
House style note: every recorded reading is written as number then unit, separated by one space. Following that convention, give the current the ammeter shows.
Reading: 125 A
